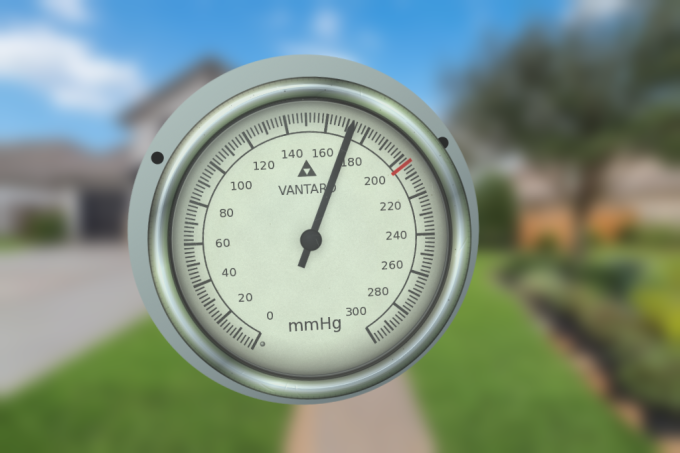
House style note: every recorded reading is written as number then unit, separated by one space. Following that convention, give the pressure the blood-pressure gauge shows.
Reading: 172 mmHg
